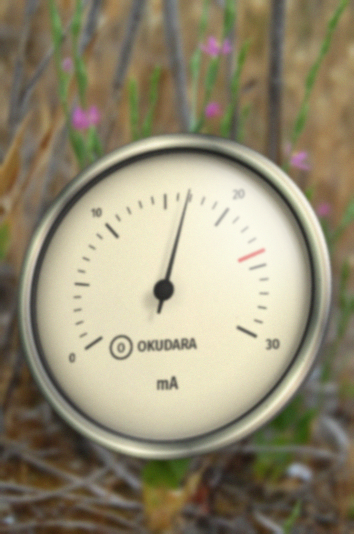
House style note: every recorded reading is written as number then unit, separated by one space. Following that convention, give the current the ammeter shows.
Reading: 17 mA
